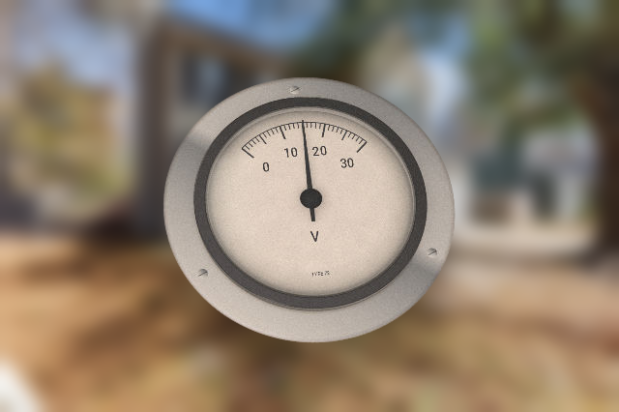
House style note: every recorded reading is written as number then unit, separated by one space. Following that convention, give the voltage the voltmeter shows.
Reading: 15 V
